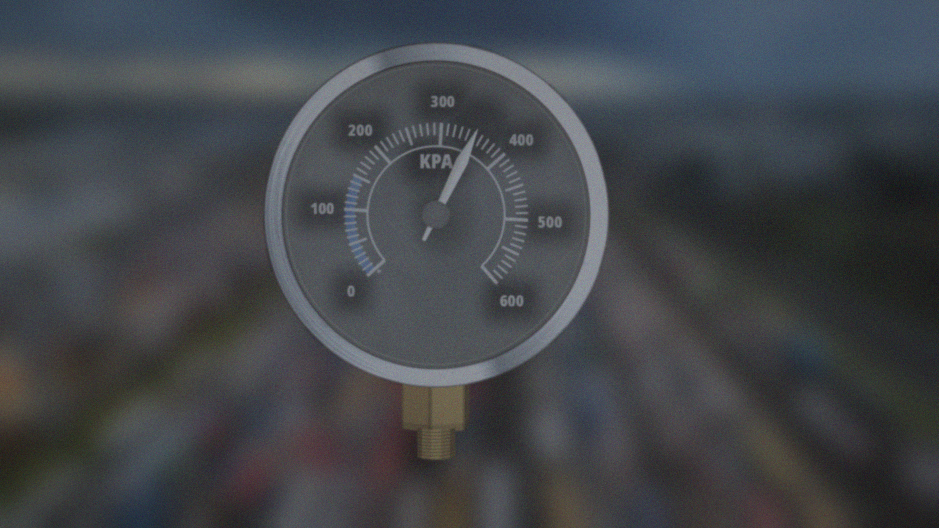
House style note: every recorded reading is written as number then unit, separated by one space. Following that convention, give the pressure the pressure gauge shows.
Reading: 350 kPa
